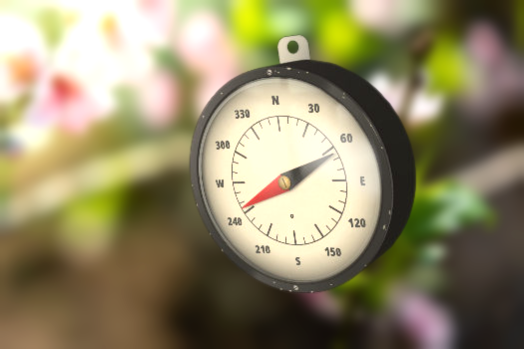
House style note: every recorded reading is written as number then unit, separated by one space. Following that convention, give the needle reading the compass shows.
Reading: 245 °
